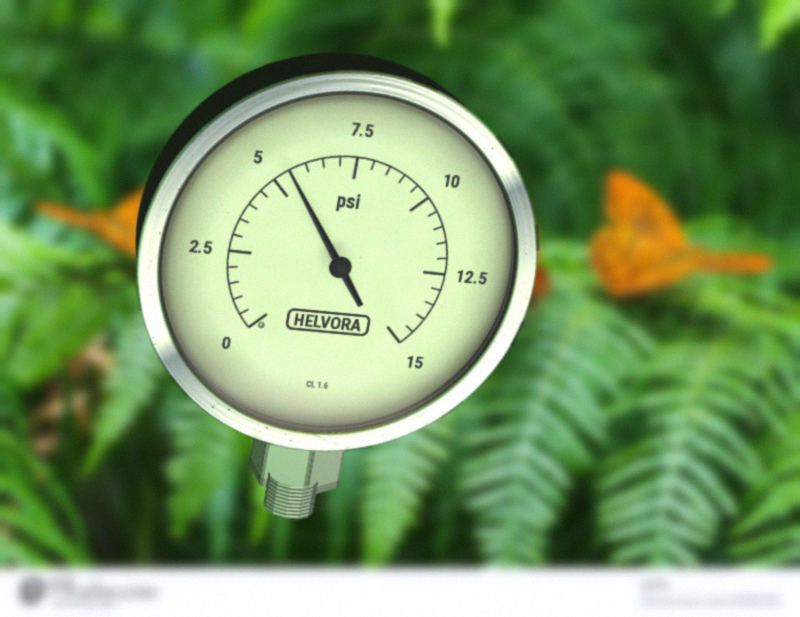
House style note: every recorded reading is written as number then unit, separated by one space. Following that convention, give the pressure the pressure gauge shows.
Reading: 5.5 psi
